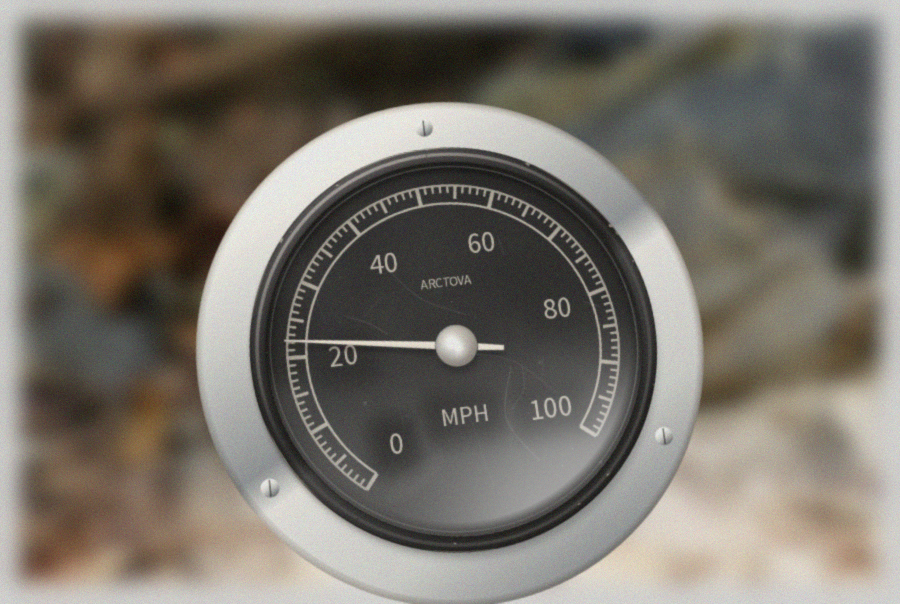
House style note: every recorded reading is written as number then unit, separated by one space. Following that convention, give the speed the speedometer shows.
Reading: 22 mph
